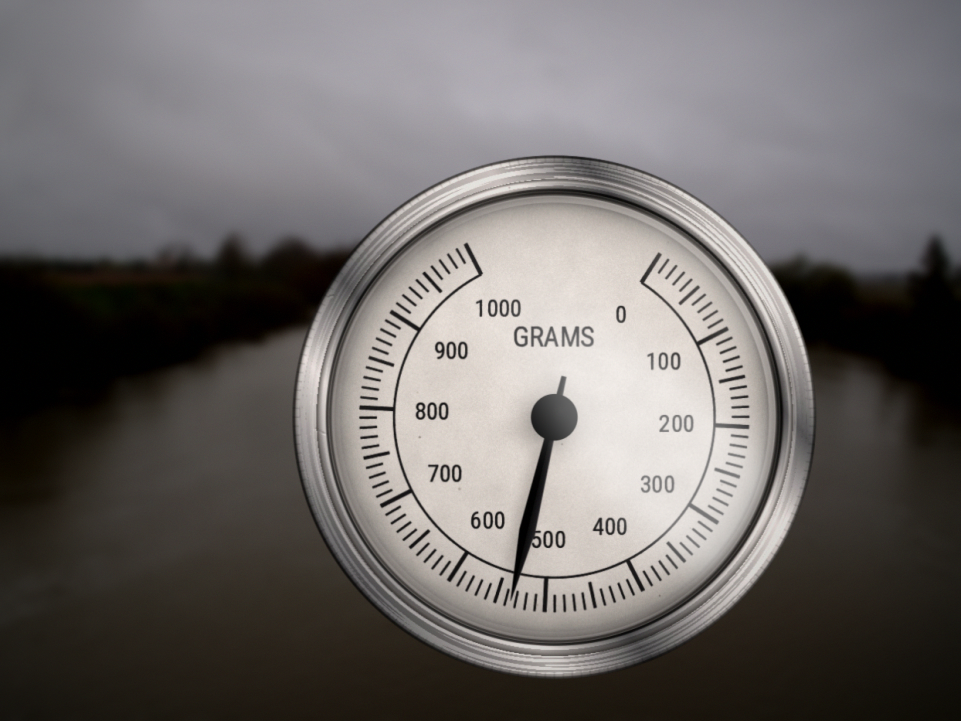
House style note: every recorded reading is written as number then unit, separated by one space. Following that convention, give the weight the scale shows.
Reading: 535 g
